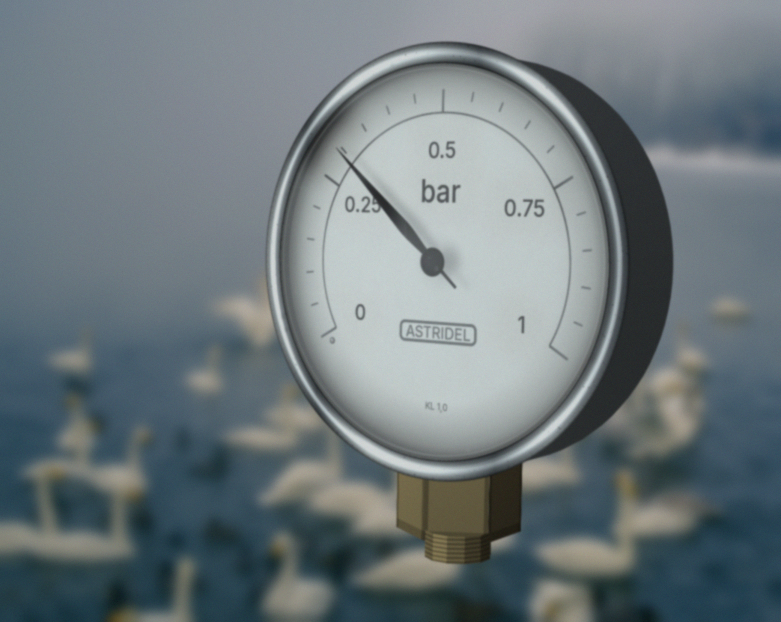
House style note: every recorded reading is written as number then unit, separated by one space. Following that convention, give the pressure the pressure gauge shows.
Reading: 0.3 bar
